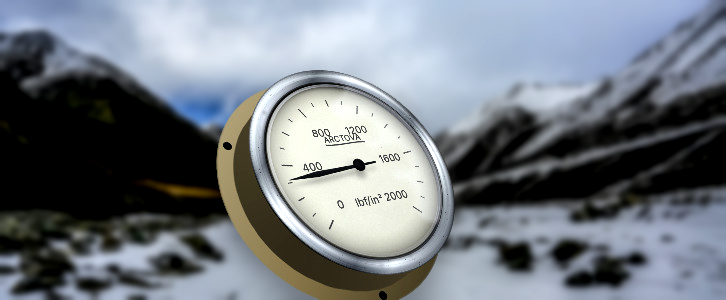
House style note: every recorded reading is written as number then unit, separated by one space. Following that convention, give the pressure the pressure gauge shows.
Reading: 300 psi
